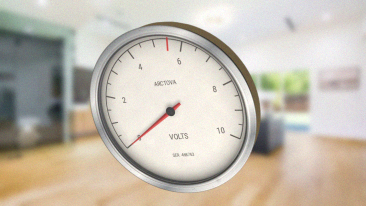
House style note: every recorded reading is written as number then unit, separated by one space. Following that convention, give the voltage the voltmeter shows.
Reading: 0 V
